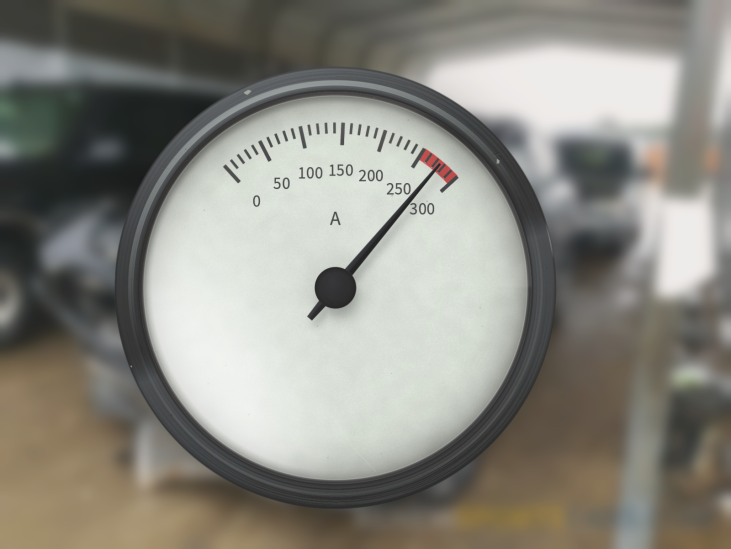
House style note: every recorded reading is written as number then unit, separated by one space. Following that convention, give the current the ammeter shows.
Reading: 275 A
